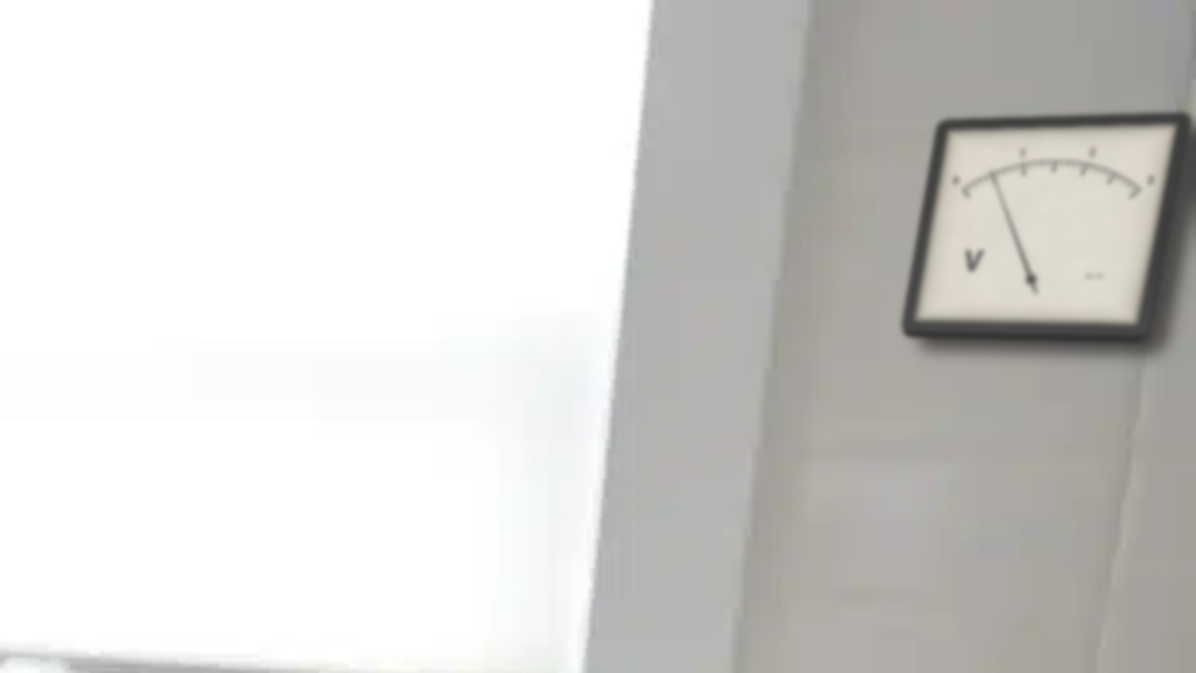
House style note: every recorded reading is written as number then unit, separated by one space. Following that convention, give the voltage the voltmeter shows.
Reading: 0.5 V
